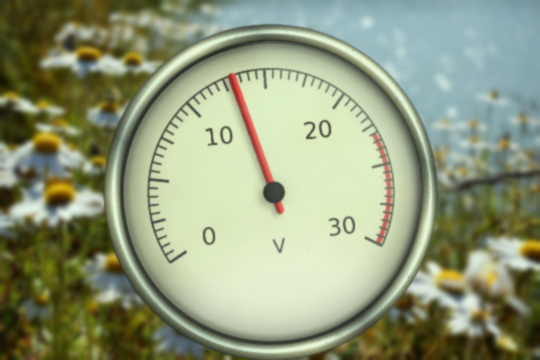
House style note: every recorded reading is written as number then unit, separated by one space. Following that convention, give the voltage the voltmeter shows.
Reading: 13 V
